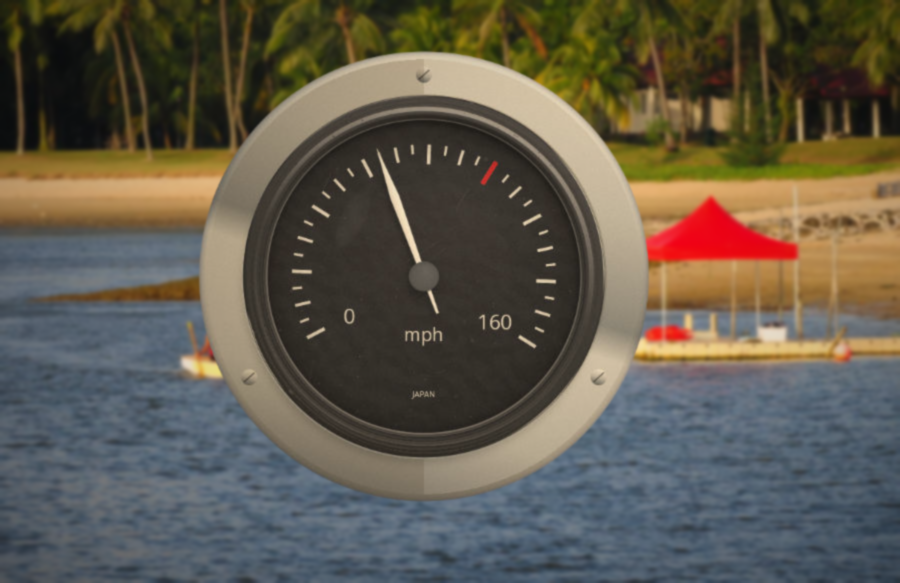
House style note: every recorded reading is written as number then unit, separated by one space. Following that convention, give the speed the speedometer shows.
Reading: 65 mph
